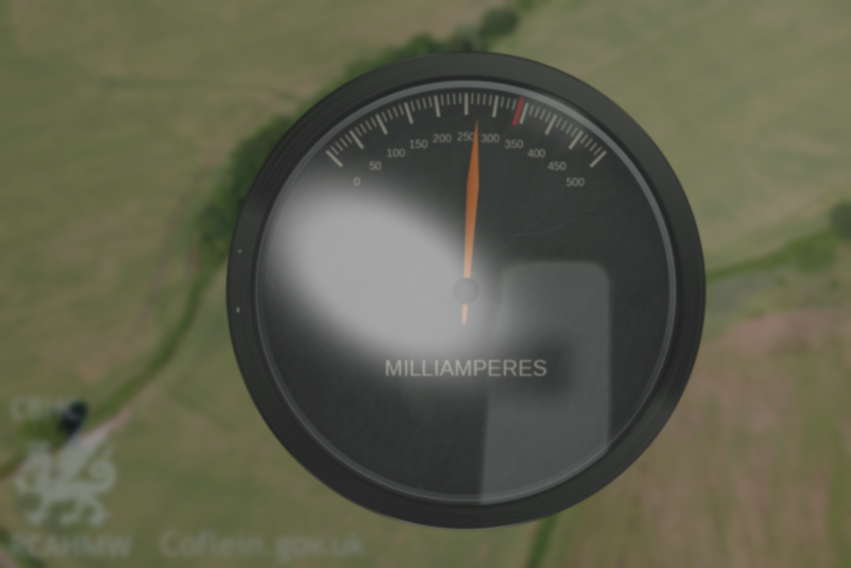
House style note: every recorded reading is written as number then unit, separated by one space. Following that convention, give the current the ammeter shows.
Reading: 270 mA
